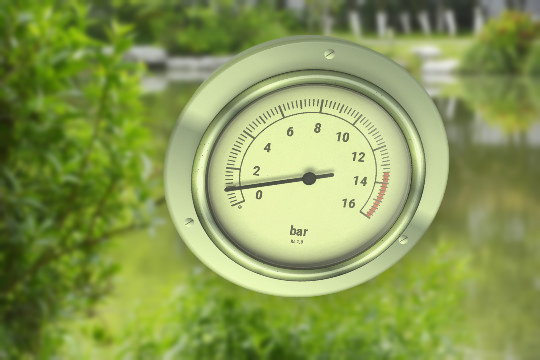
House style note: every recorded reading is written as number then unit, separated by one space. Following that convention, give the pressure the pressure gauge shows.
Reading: 1 bar
